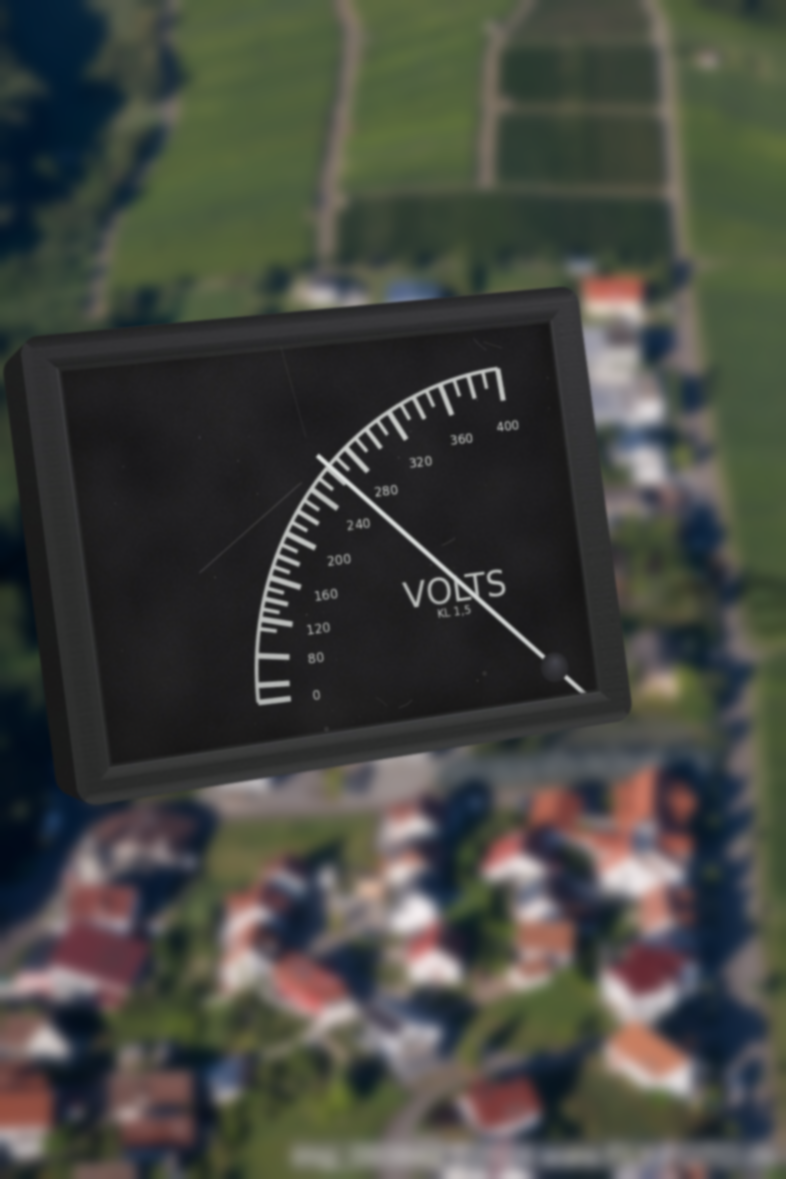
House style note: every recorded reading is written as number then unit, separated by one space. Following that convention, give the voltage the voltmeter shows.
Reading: 260 V
